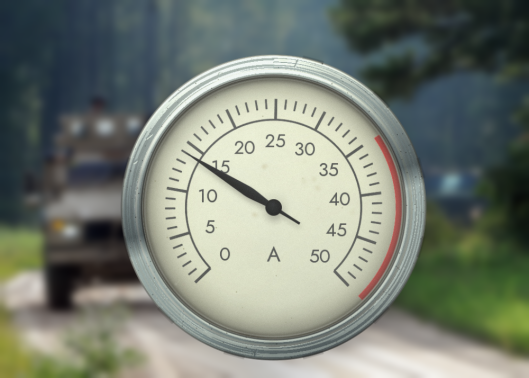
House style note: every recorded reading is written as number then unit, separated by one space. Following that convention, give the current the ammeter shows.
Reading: 14 A
